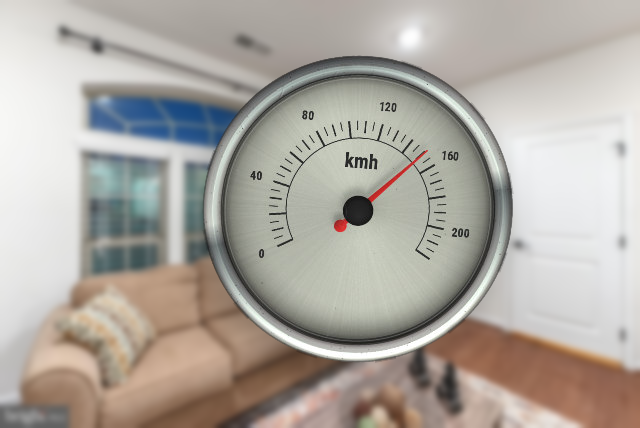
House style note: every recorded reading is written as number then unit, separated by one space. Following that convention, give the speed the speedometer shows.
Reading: 150 km/h
